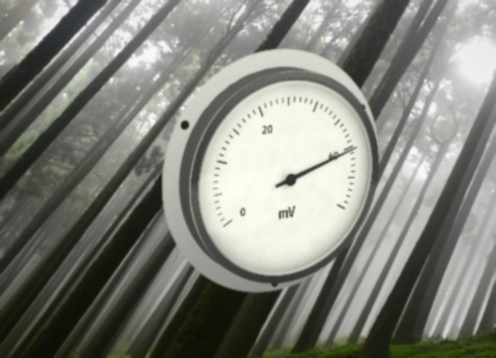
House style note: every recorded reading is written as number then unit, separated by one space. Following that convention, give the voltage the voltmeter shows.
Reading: 40 mV
